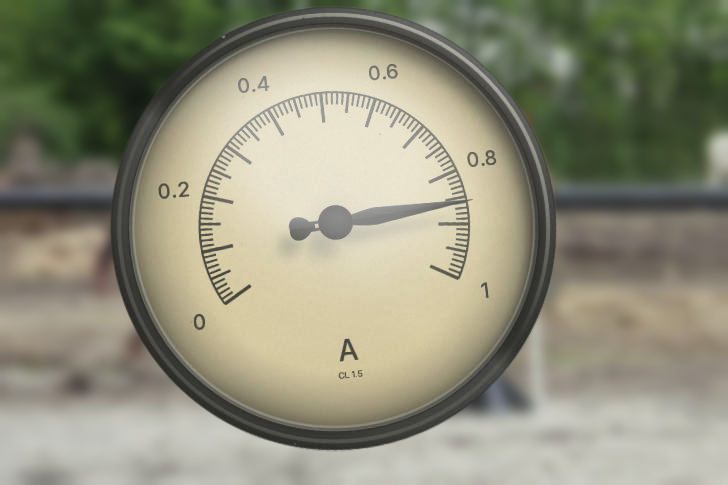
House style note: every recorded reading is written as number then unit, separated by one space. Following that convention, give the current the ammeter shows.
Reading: 0.86 A
